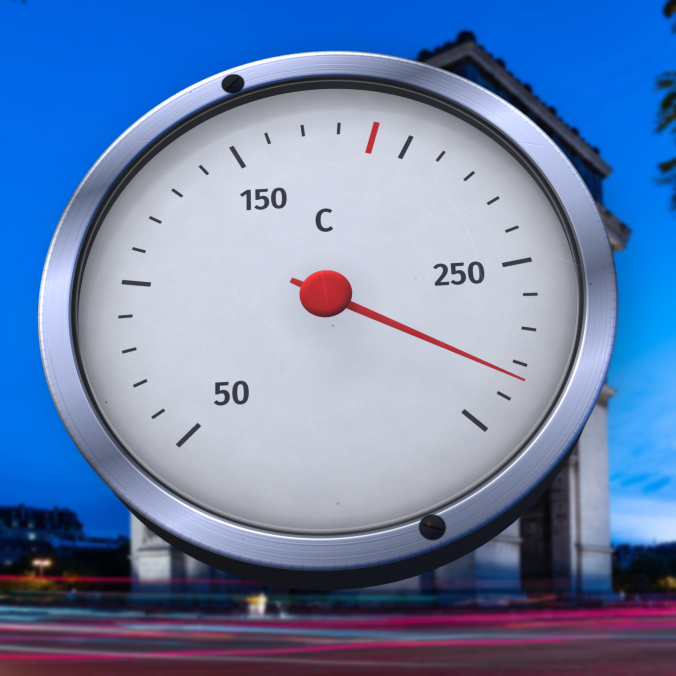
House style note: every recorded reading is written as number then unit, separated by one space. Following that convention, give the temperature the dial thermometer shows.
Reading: 285 °C
